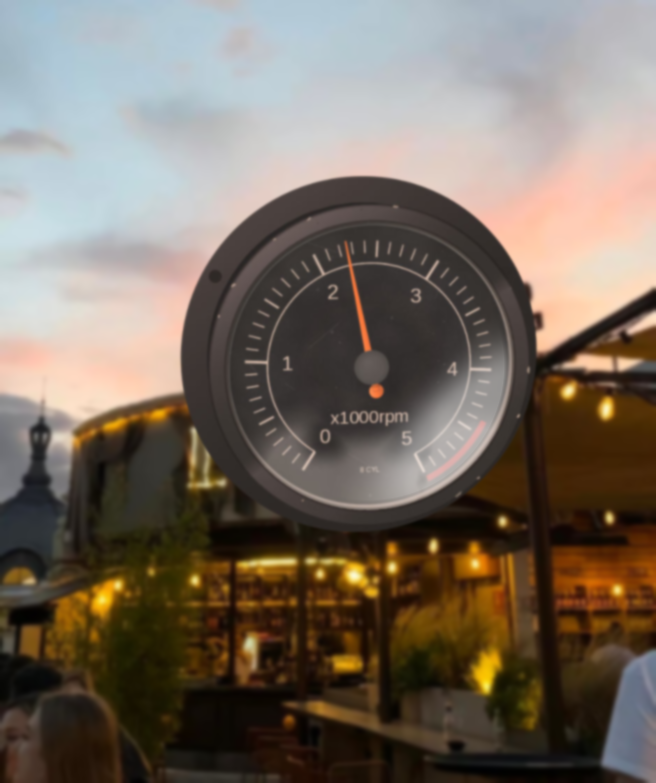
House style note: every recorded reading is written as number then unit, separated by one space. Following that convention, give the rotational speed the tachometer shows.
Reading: 2250 rpm
